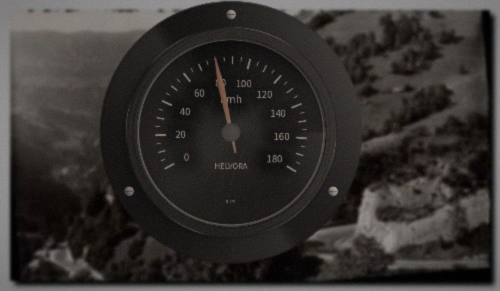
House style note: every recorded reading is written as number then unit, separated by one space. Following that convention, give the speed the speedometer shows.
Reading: 80 km/h
